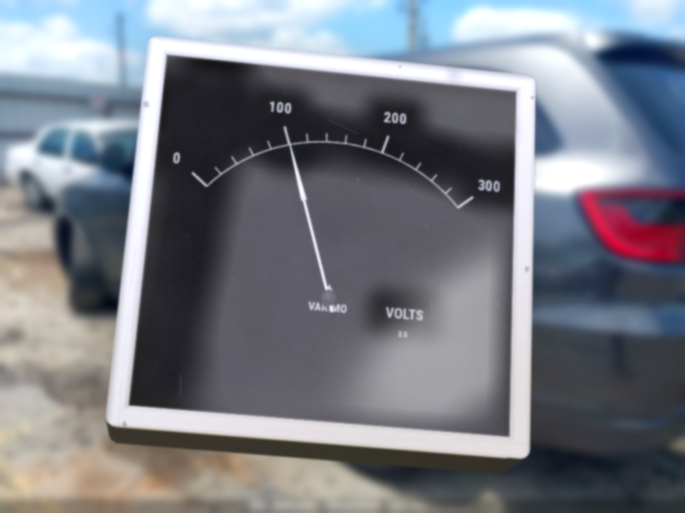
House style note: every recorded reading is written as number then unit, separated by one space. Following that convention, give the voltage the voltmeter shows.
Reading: 100 V
